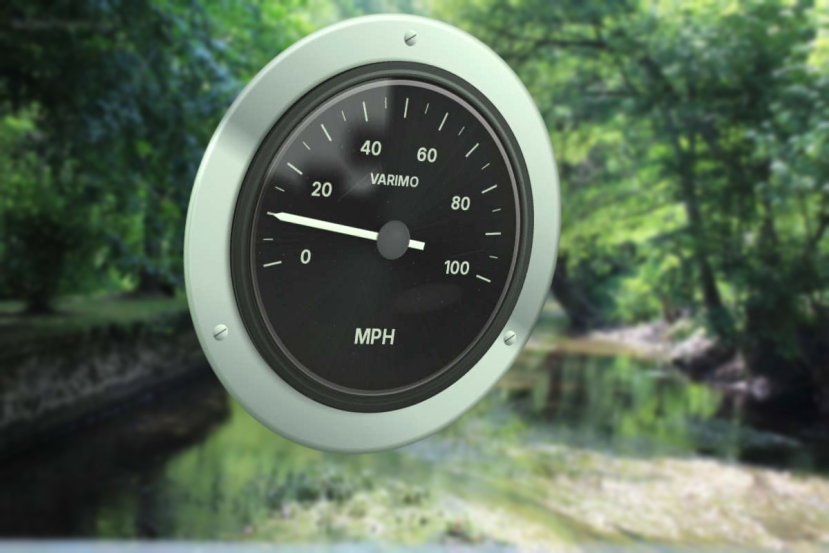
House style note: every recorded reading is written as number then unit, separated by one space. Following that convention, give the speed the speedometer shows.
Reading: 10 mph
